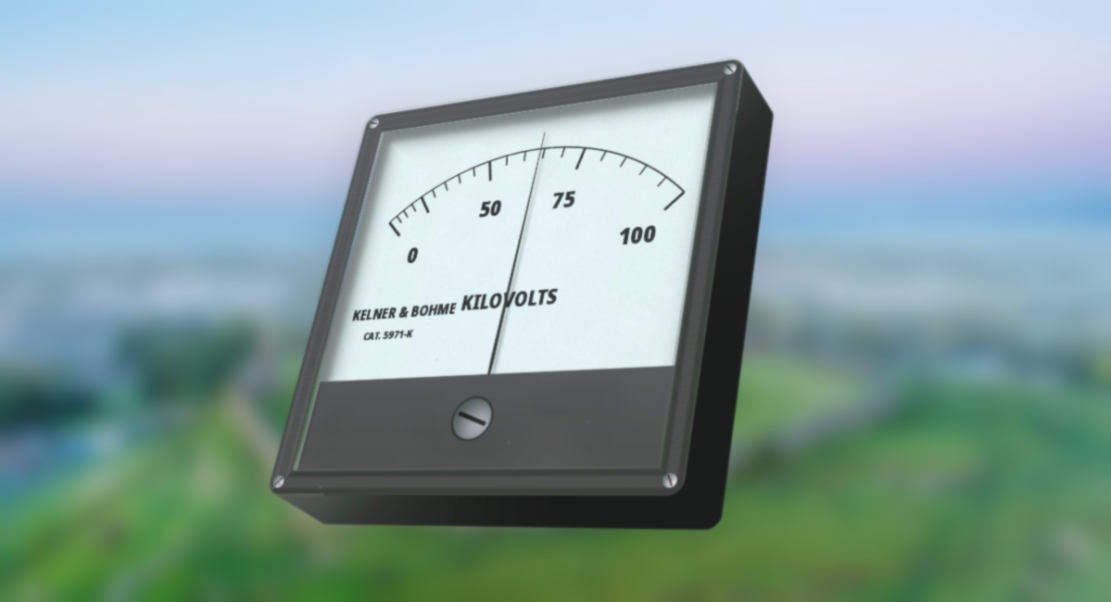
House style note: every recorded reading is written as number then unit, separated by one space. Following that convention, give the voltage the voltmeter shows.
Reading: 65 kV
